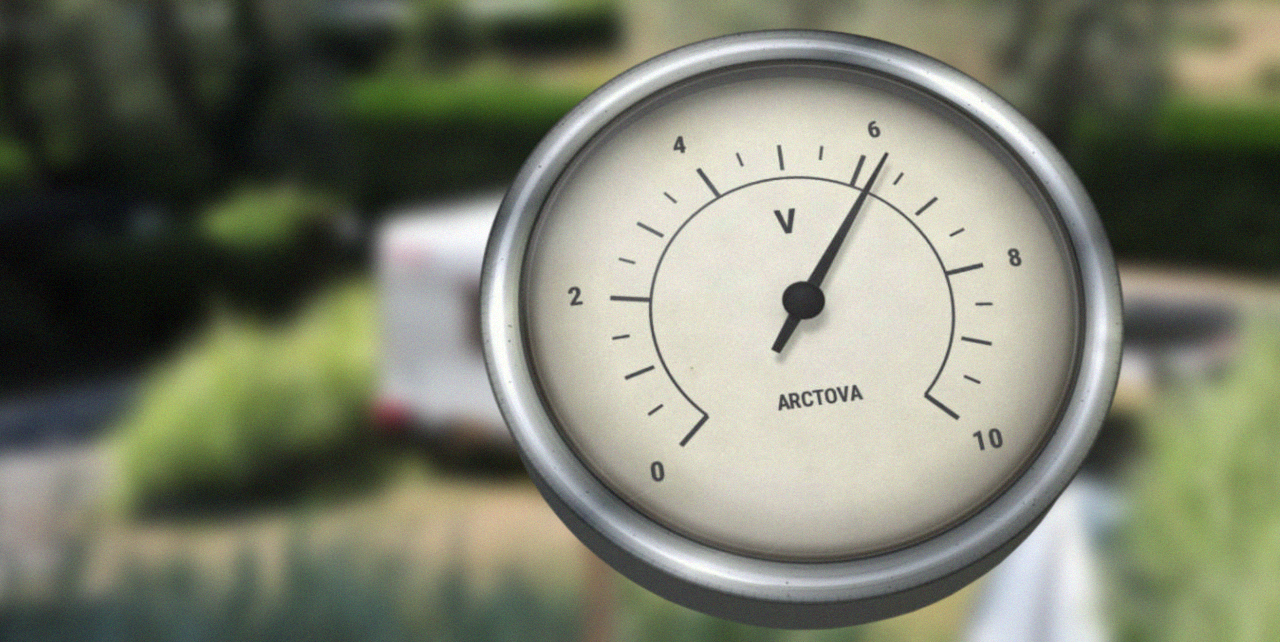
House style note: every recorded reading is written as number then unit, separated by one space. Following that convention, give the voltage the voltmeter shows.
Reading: 6.25 V
